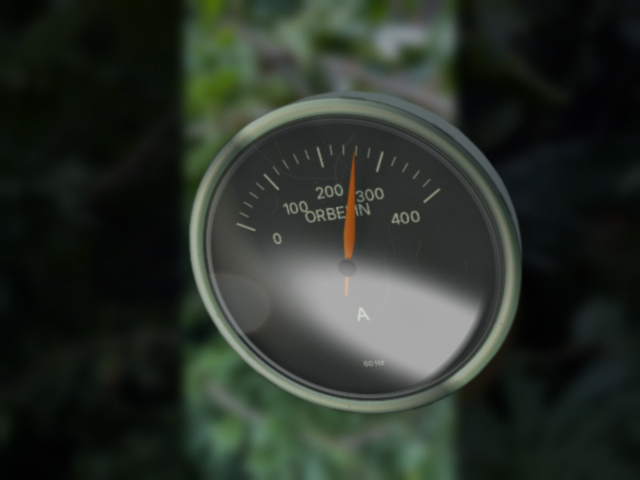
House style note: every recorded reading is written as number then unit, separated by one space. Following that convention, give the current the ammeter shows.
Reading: 260 A
